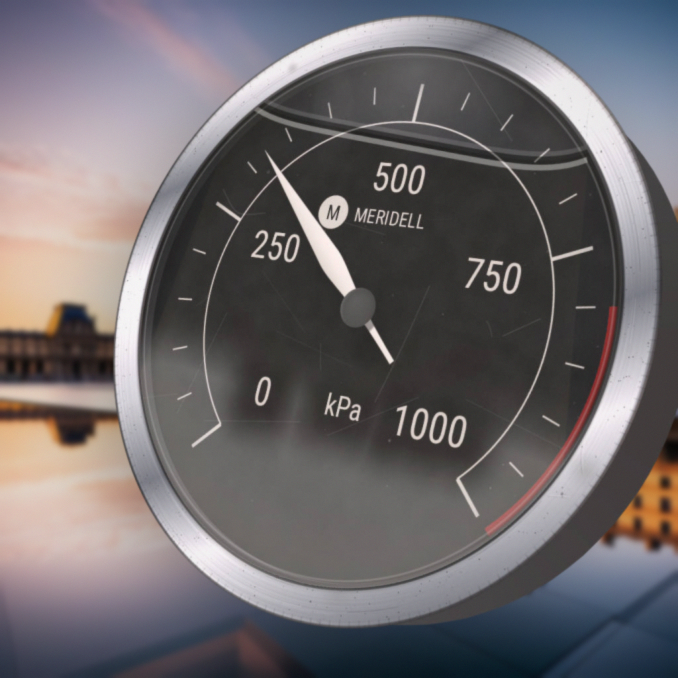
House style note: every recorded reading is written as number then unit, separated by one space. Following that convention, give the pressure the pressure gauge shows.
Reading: 325 kPa
